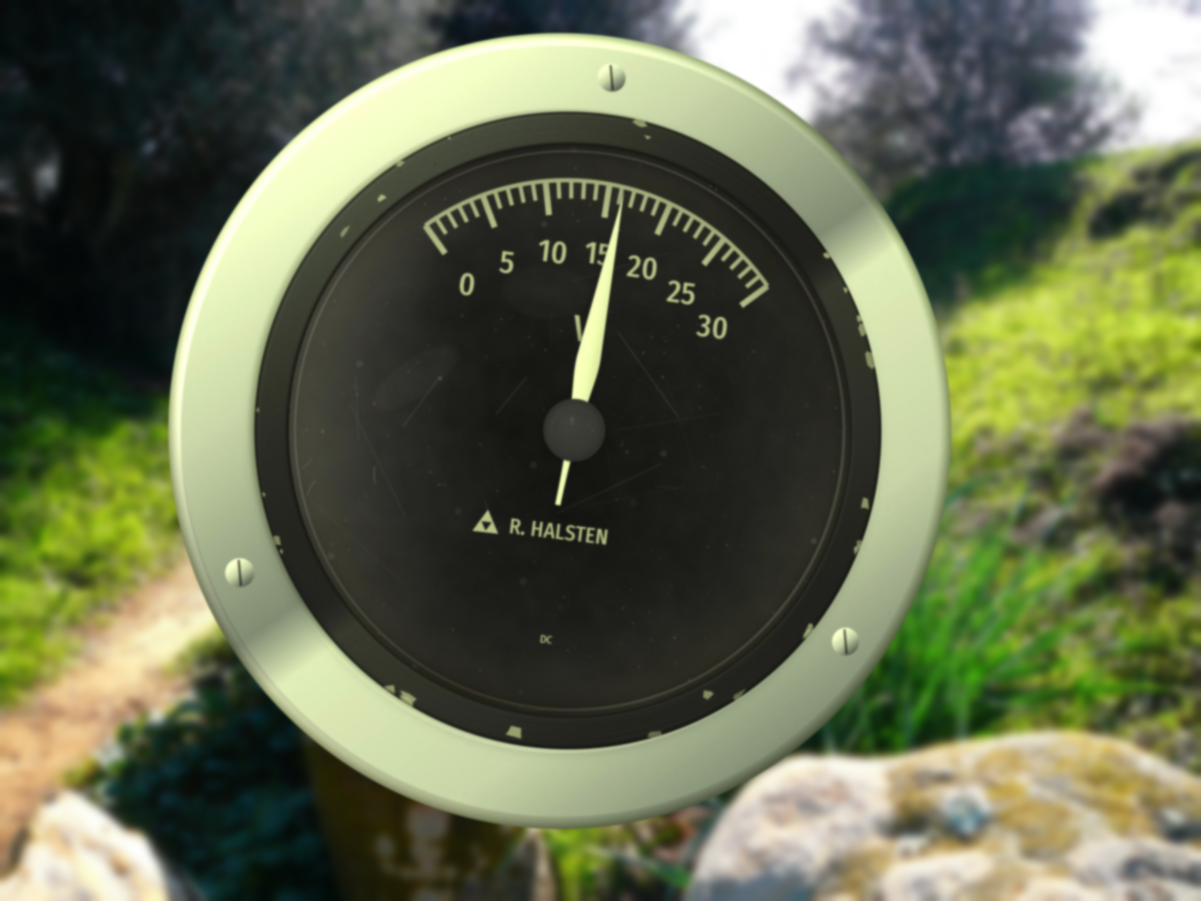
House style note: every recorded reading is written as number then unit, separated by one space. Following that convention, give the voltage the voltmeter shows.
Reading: 16 V
